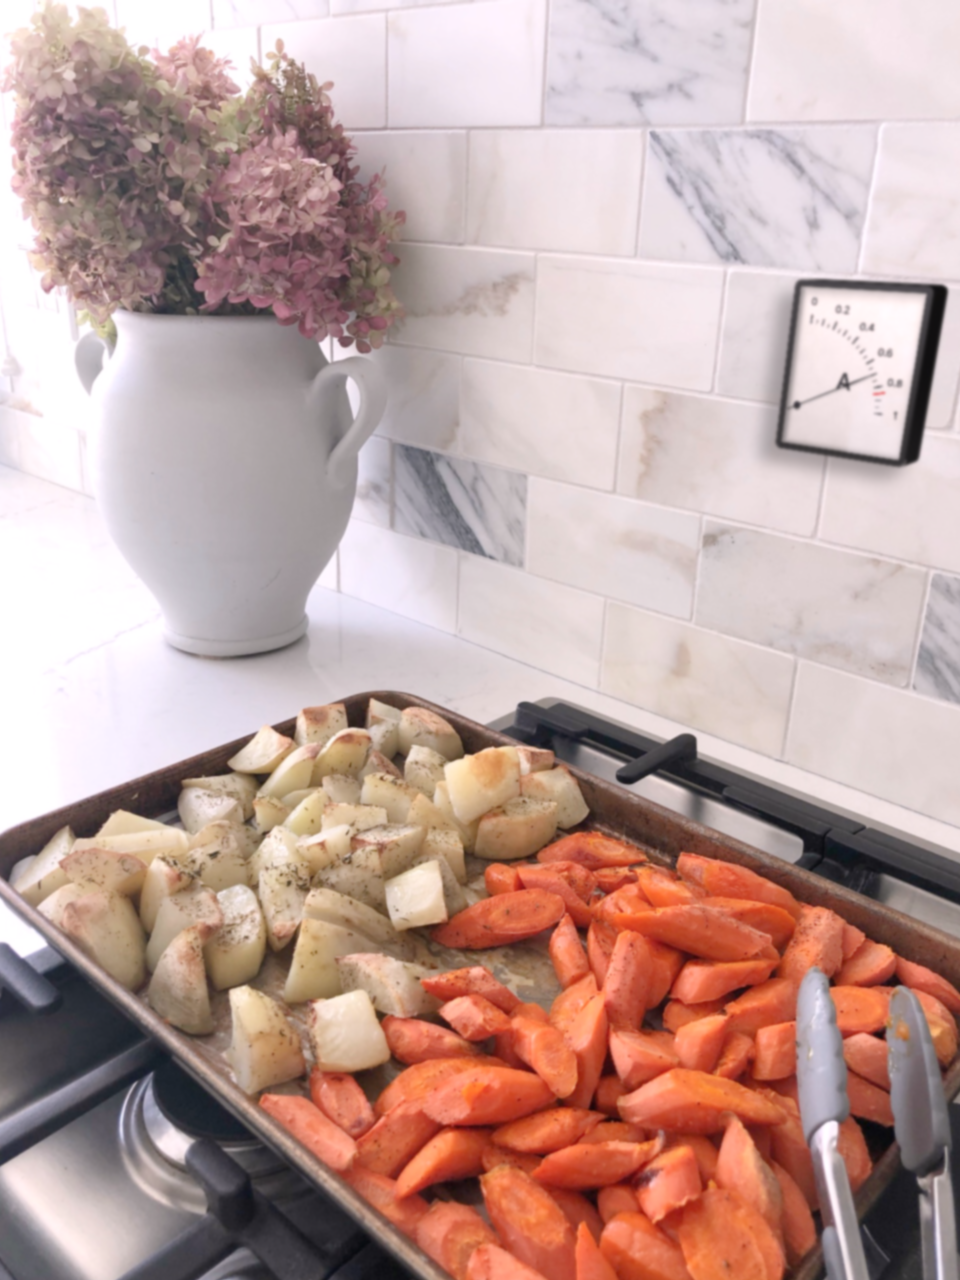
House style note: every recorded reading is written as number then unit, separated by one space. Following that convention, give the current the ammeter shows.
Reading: 0.7 A
